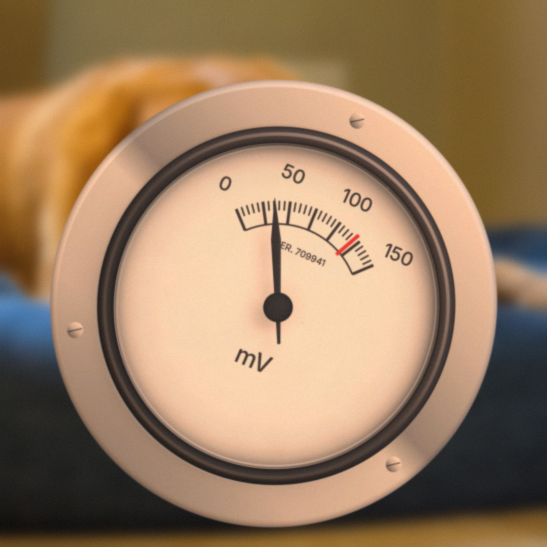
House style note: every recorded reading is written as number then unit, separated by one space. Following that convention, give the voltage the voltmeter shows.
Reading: 35 mV
